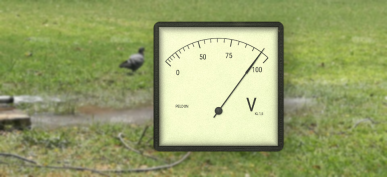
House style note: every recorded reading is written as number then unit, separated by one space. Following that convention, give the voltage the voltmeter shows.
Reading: 95 V
